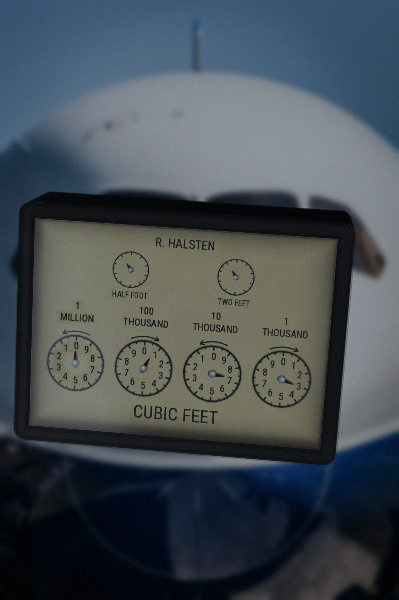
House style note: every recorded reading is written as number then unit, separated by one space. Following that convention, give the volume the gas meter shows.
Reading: 7300 ft³
